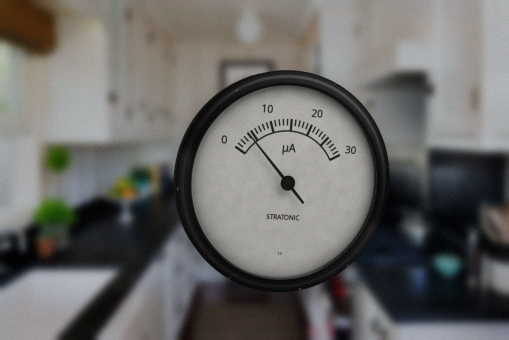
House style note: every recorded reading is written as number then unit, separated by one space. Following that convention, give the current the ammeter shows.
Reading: 4 µA
